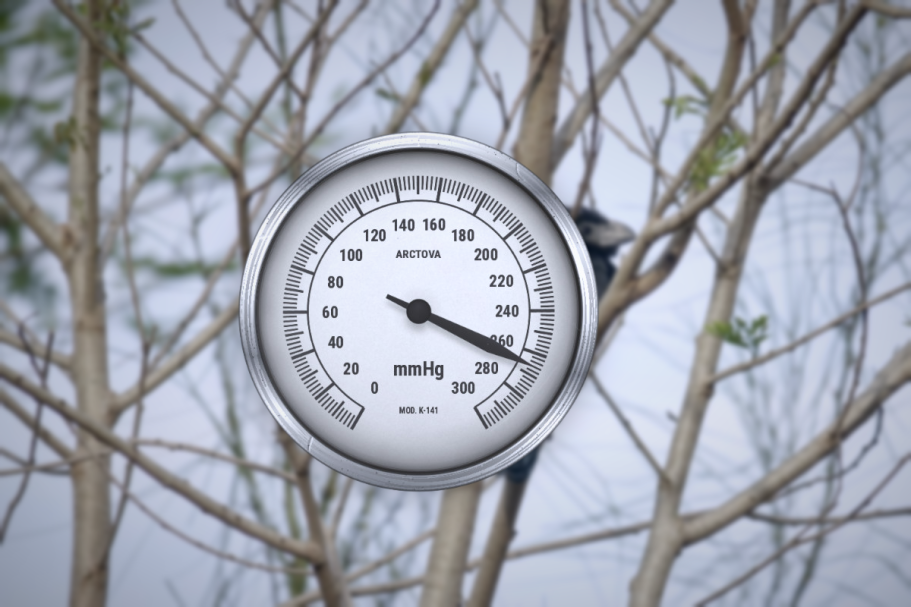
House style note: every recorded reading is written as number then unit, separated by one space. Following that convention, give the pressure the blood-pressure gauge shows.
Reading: 266 mmHg
